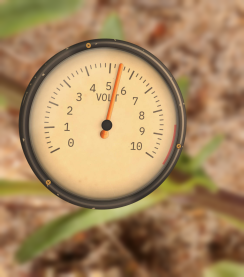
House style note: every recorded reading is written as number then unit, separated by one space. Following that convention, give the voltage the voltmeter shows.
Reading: 5.4 V
